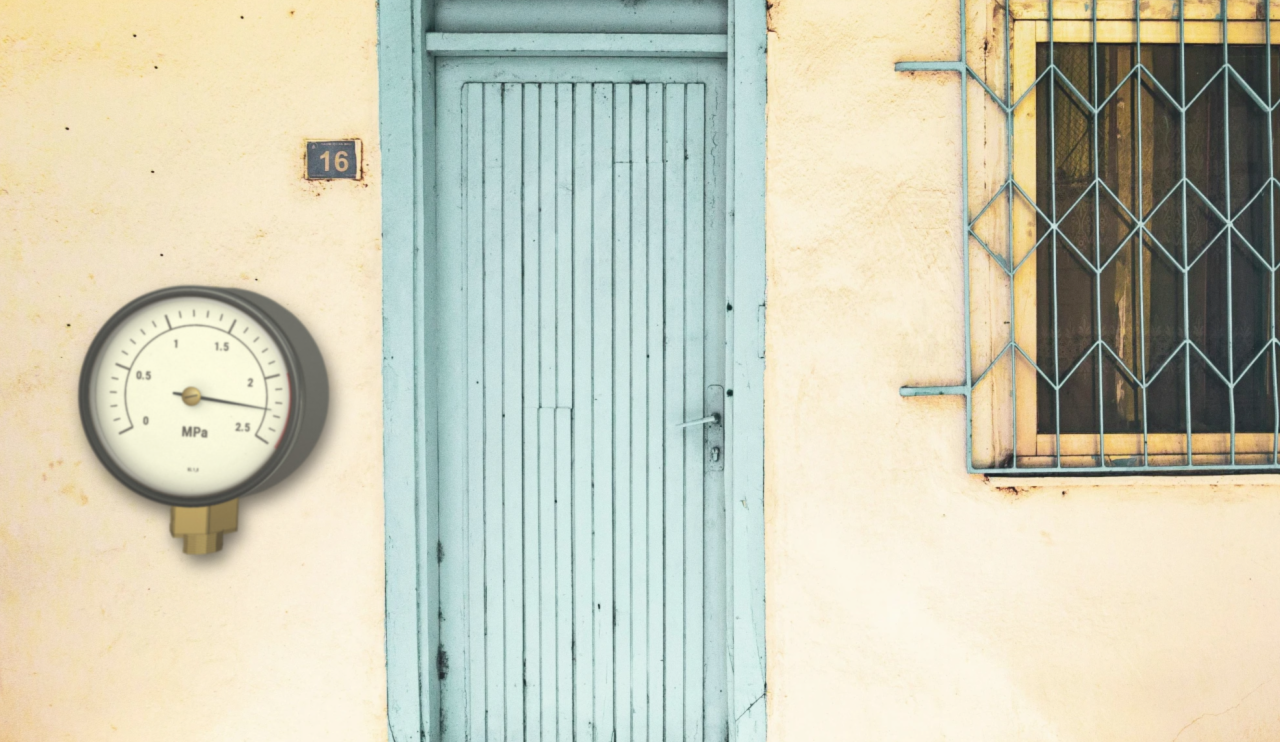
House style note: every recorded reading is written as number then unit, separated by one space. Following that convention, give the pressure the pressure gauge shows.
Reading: 2.25 MPa
